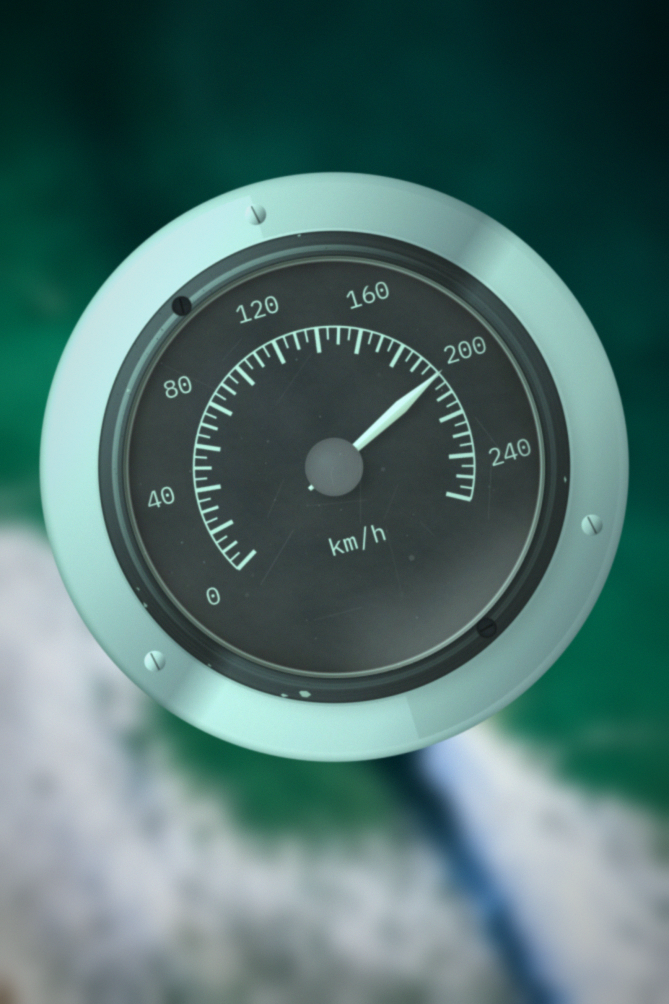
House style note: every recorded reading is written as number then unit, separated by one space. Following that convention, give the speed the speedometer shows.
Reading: 200 km/h
